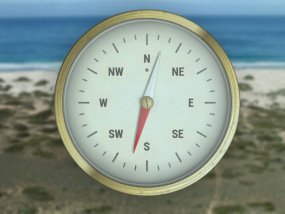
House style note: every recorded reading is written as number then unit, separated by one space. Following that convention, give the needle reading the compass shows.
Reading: 195 °
